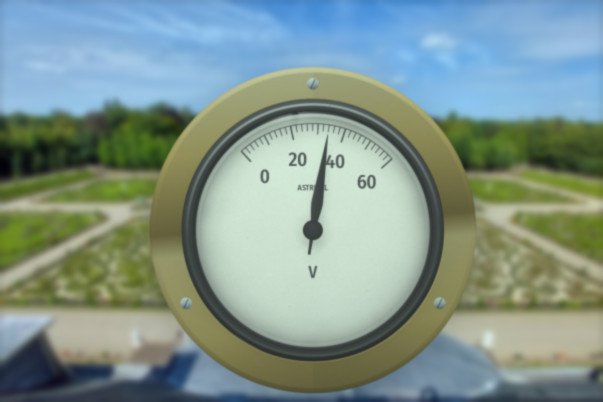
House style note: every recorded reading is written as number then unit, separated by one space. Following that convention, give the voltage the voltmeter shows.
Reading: 34 V
